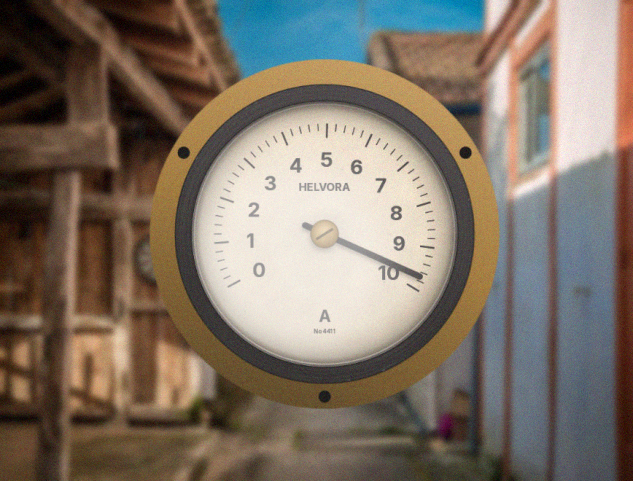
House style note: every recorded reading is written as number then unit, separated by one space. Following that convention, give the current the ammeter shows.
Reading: 9.7 A
